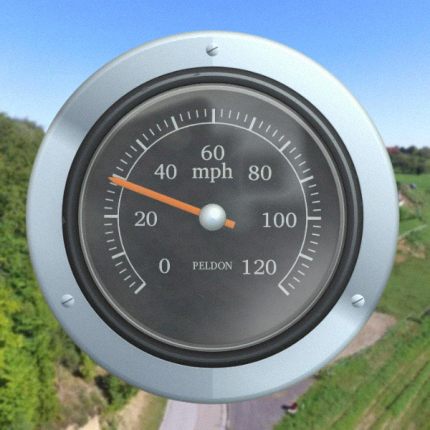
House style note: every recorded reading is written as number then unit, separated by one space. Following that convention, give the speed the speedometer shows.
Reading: 29 mph
